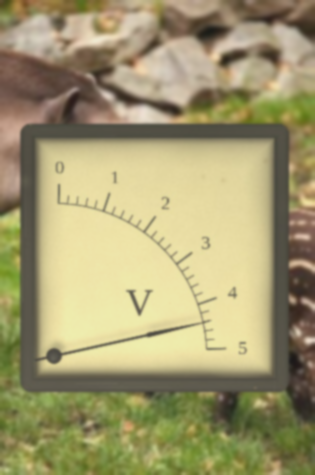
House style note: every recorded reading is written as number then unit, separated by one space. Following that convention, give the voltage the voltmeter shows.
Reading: 4.4 V
